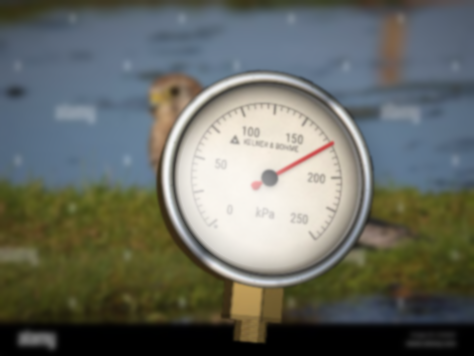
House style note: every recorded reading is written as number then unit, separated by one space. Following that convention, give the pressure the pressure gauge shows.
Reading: 175 kPa
